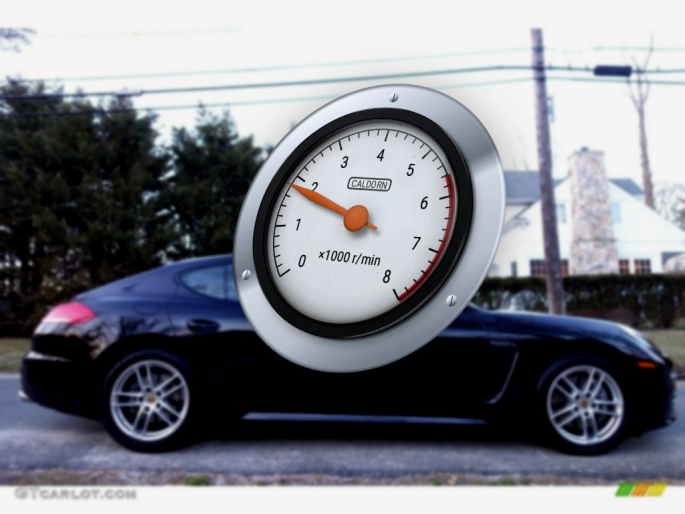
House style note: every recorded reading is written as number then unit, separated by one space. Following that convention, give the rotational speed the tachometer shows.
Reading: 1800 rpm
